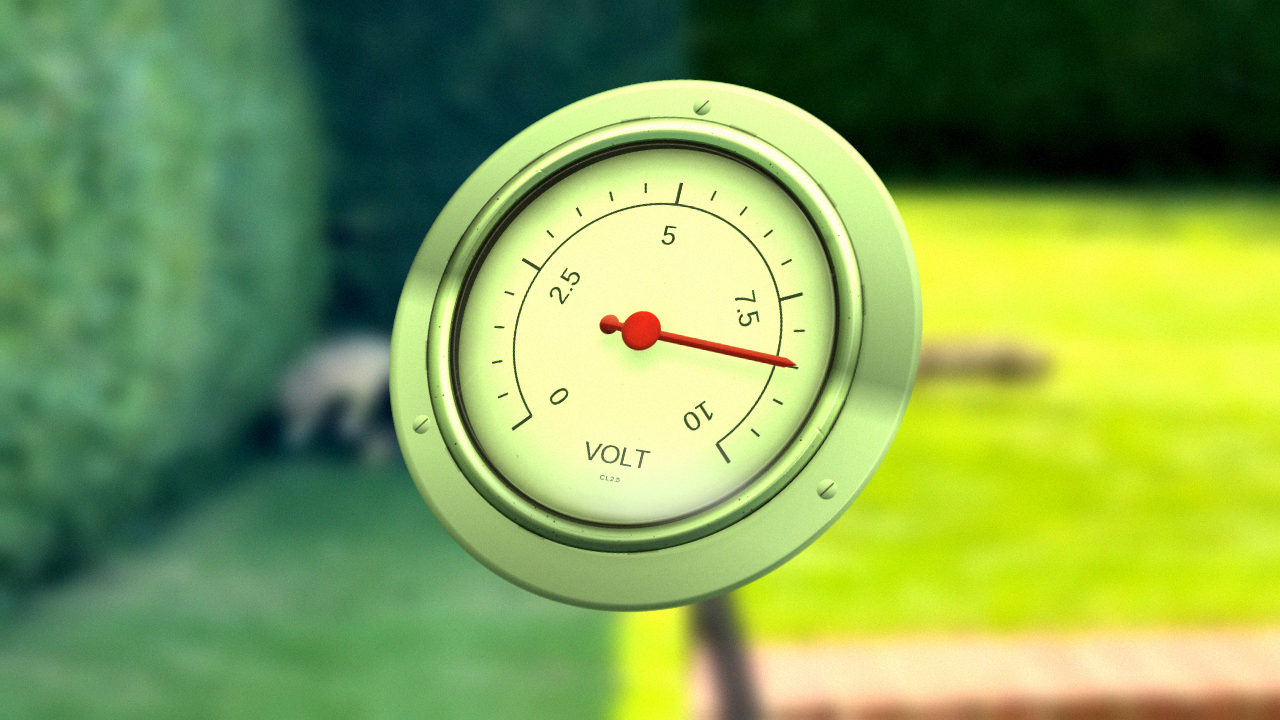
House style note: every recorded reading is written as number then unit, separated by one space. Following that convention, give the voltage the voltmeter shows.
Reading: 8.5 V
